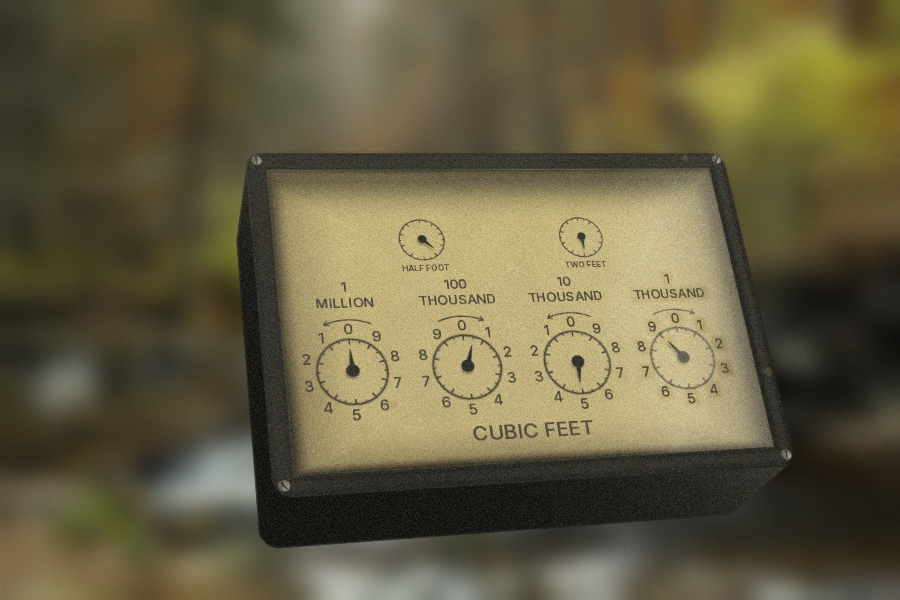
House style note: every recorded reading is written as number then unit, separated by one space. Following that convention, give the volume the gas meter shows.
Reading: 4900 ft³
